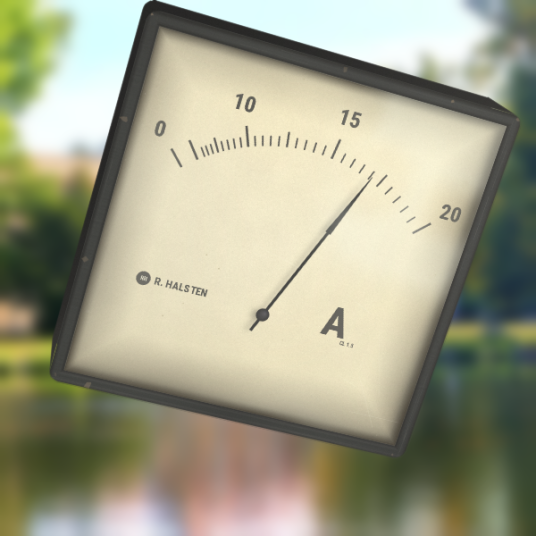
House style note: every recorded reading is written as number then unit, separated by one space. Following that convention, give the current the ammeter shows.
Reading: 17 A
